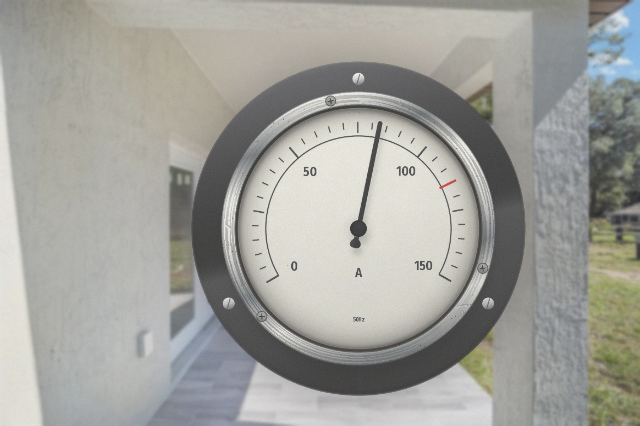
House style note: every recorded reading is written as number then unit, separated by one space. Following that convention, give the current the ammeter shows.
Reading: 82.5 A
